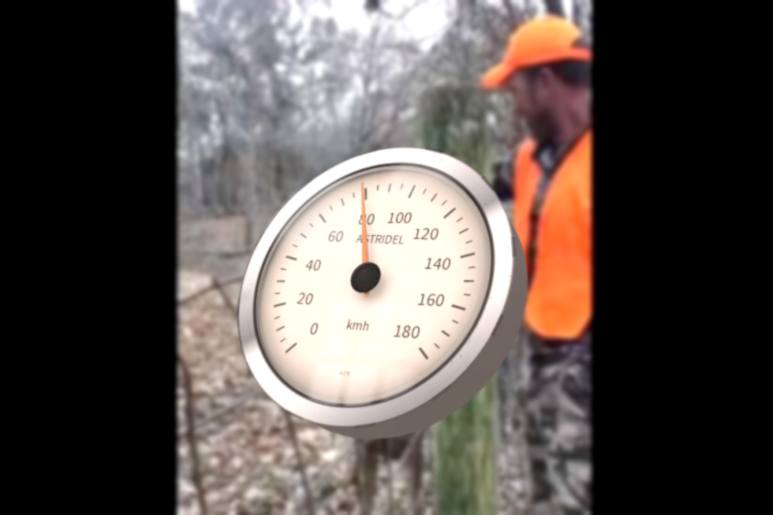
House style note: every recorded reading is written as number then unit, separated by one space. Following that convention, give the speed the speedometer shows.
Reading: 80 km/h
